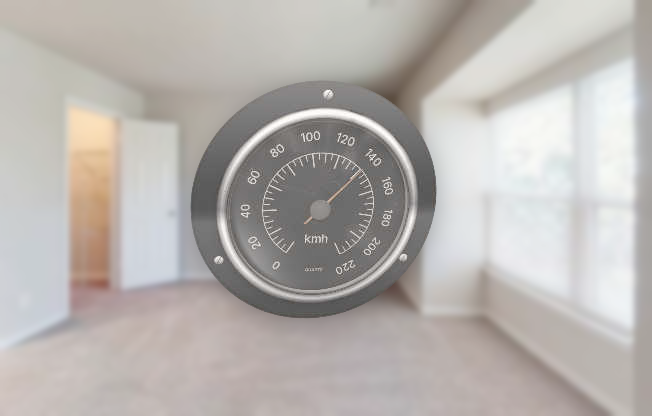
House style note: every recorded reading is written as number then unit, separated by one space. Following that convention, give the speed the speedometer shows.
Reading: 140 km/h
